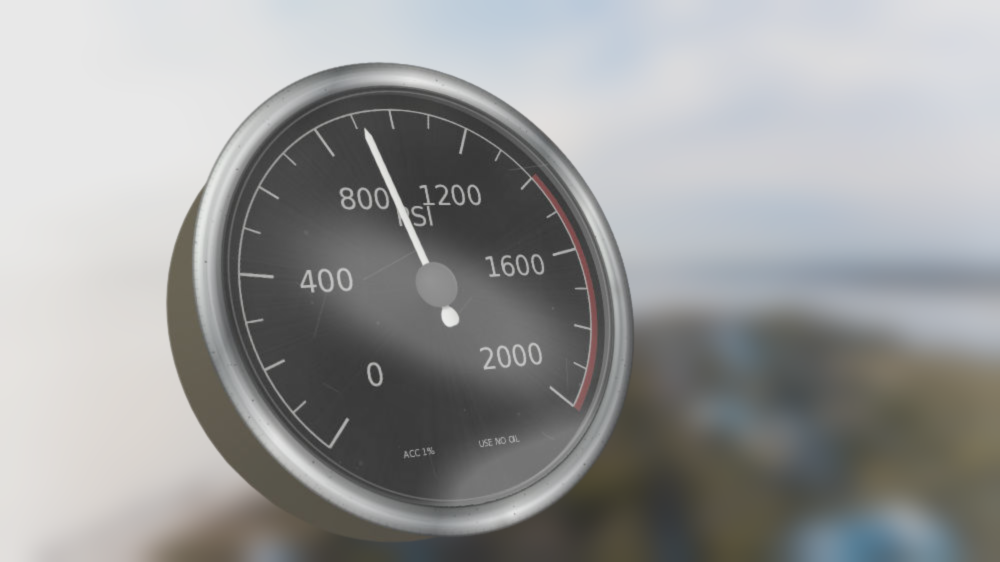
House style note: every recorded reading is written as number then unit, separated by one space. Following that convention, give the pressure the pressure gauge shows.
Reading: 900 psi
